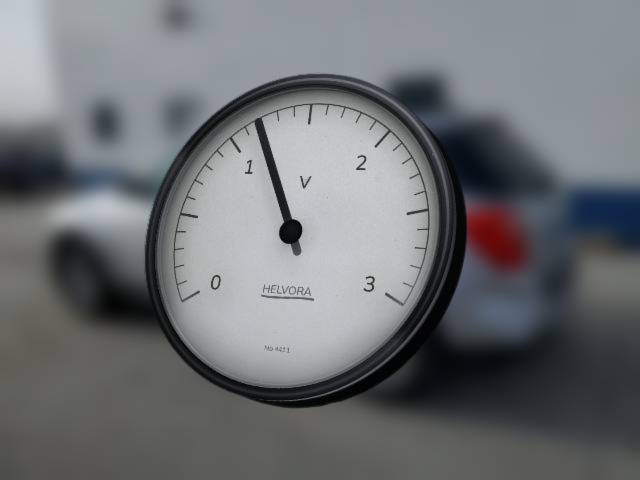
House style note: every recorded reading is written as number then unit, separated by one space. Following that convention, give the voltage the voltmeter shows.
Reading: 1.2 V
